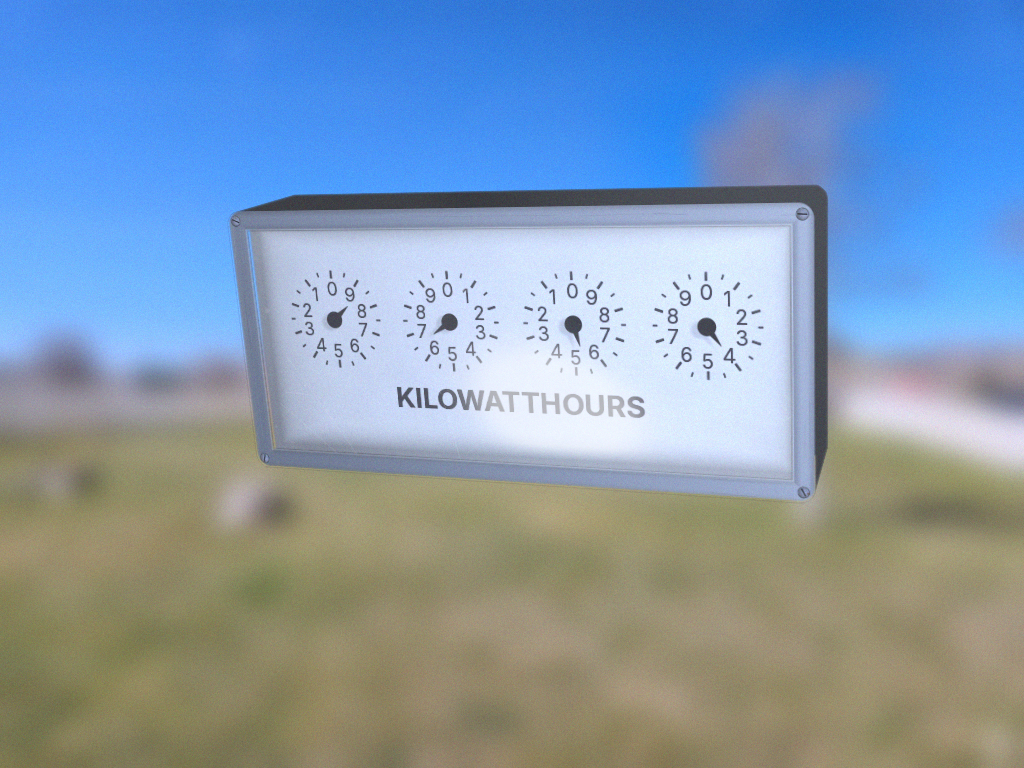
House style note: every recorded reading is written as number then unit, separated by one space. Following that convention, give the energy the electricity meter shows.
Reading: 8654 kWh
